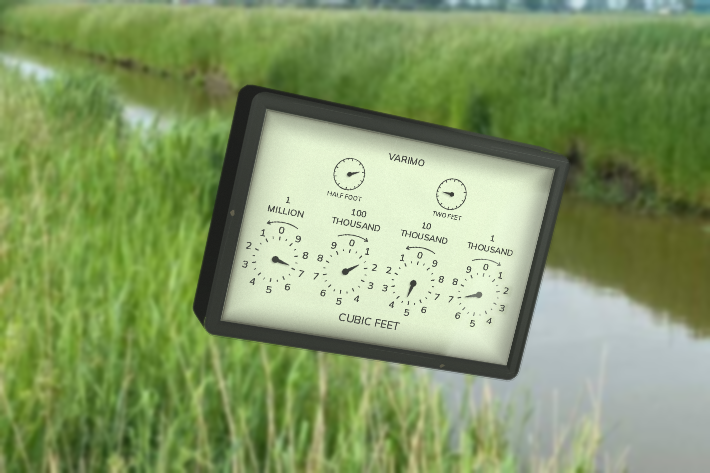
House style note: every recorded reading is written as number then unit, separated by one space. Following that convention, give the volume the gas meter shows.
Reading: 714700 ft³
